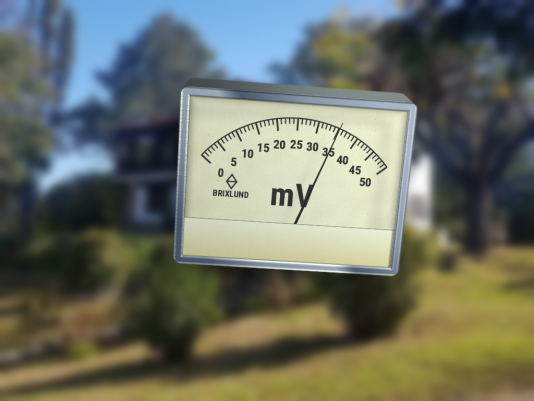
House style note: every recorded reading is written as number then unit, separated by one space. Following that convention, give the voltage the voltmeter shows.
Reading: 35 mV
